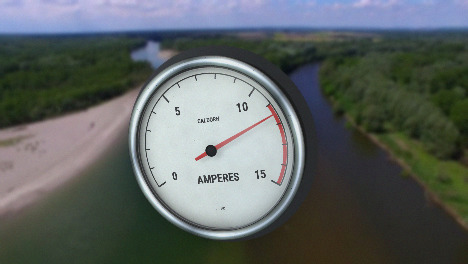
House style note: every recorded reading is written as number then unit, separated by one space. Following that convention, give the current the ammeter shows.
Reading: 11.5 A
